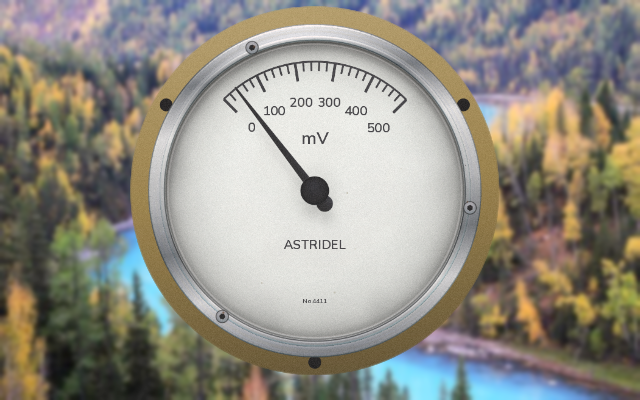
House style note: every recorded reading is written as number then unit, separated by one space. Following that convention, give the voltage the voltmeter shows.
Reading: 40 mV
